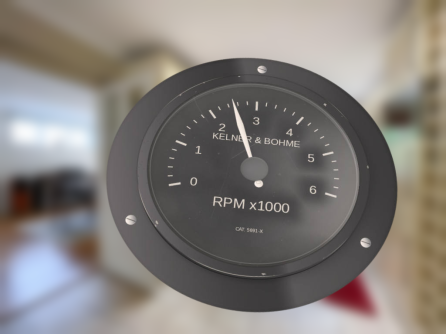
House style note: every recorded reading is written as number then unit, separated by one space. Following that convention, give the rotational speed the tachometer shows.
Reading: 2500 rpm
